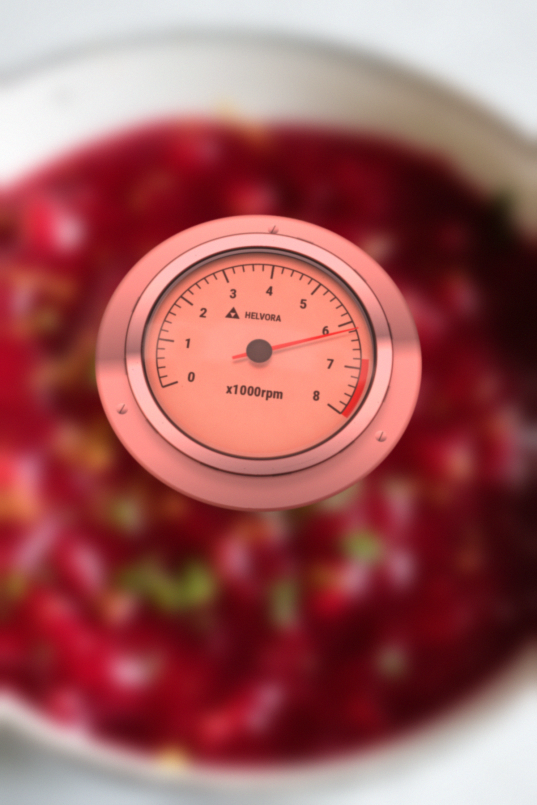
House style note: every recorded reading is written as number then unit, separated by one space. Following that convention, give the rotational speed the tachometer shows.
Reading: 6200 rpm
